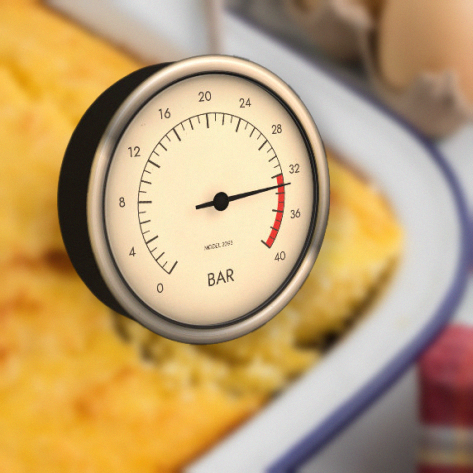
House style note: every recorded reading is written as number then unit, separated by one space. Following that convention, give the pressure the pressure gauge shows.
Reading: 33 bar
